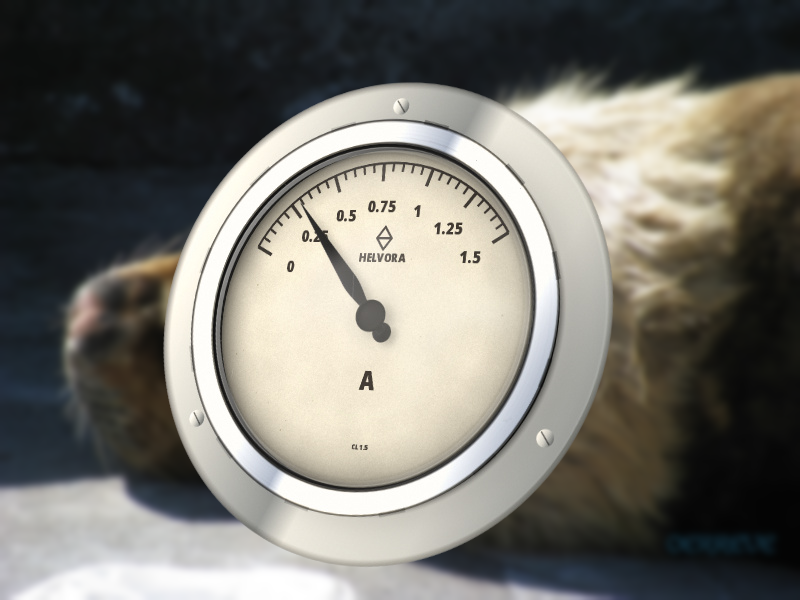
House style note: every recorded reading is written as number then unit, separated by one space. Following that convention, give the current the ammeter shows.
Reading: 0.3 A
